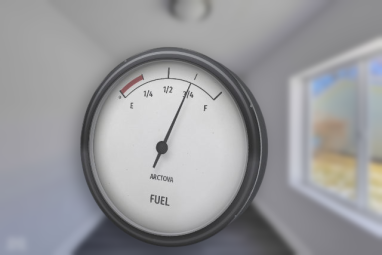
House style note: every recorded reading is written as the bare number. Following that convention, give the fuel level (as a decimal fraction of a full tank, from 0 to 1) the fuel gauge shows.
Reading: 0.75
